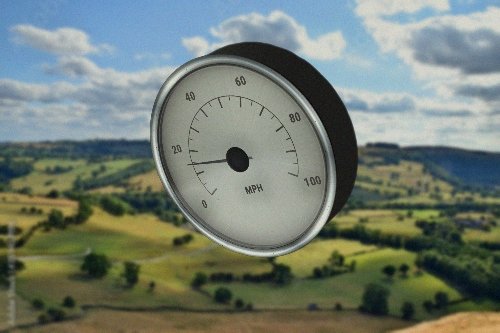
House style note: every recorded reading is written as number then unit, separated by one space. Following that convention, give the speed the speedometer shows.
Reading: 15 mph
